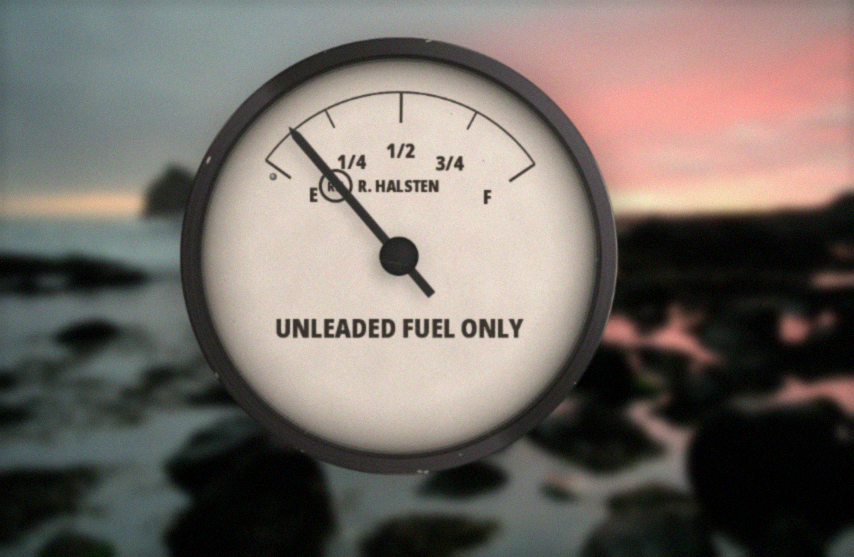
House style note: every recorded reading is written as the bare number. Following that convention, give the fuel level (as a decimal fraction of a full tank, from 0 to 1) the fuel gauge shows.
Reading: 0.125
